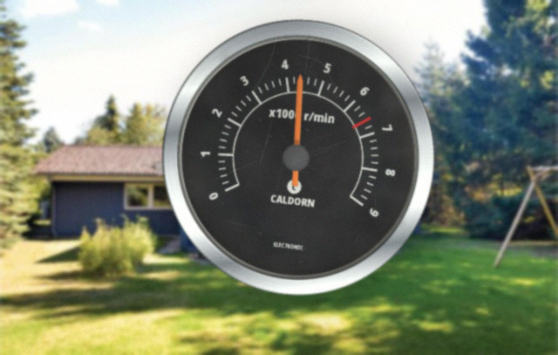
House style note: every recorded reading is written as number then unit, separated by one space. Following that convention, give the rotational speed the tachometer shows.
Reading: 4400 rpm
